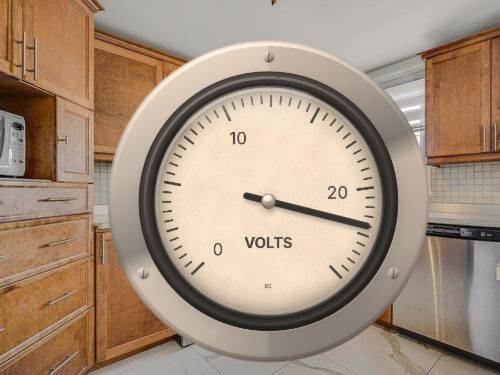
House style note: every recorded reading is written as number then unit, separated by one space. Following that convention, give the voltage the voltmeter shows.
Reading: 22 V
